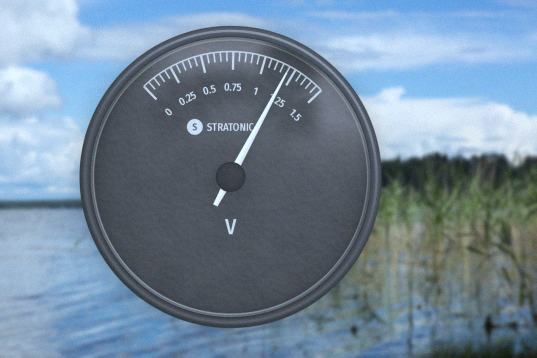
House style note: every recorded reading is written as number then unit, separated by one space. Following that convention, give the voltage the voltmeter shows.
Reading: 1.2 V
